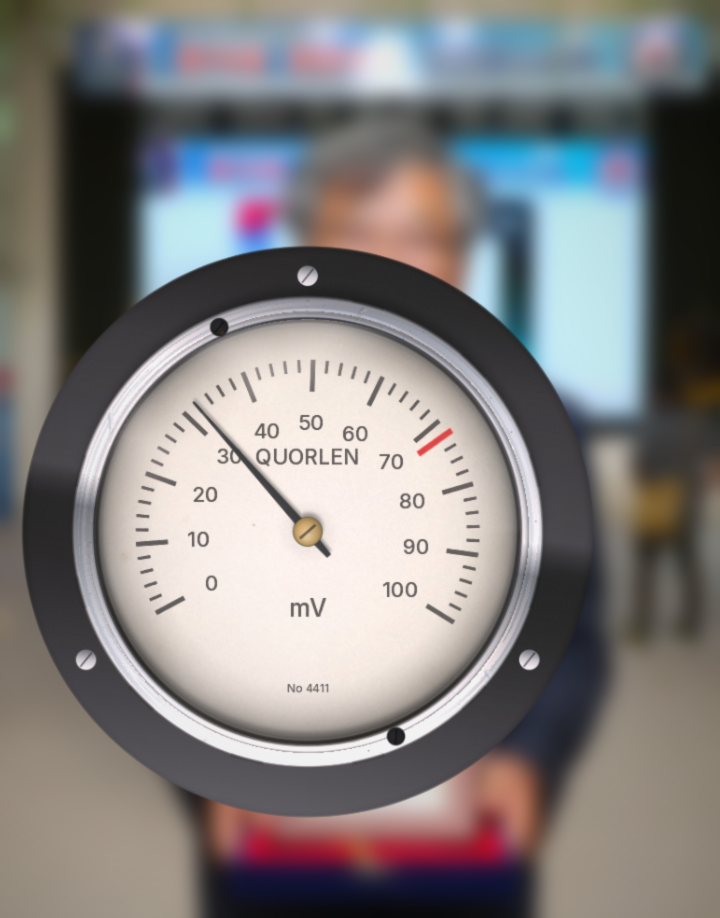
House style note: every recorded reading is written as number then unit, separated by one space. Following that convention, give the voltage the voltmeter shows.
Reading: 32 mV
